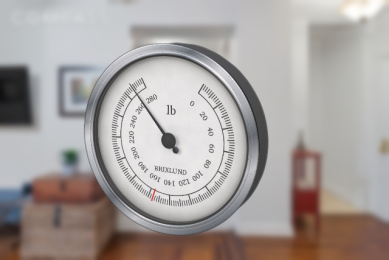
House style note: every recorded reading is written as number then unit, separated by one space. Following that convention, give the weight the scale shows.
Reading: 270 lb
